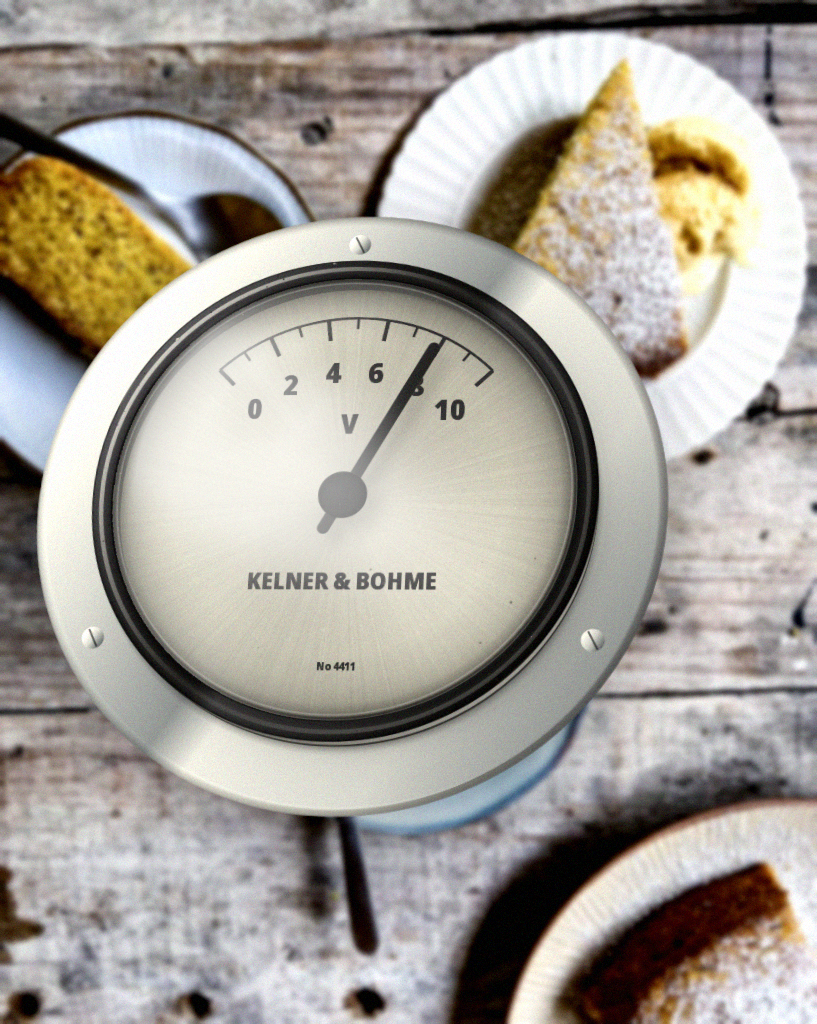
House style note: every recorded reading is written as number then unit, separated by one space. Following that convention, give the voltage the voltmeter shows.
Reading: 8 V
